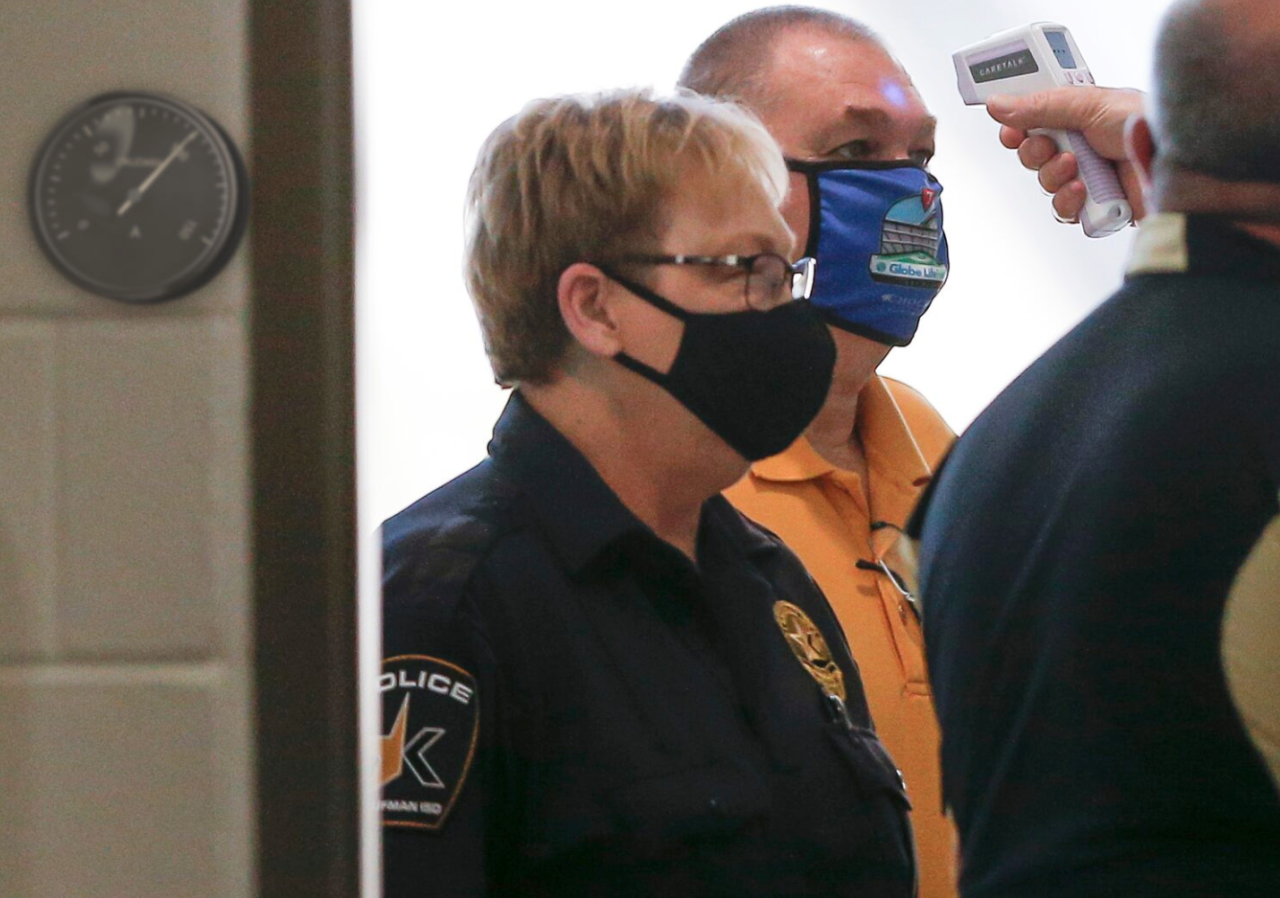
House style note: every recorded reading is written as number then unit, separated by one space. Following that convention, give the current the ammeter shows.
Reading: 100 A
